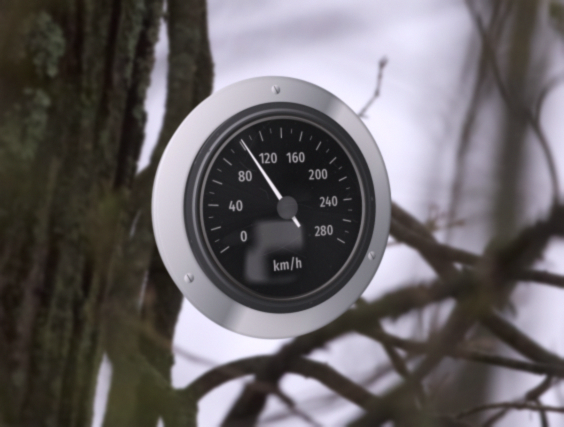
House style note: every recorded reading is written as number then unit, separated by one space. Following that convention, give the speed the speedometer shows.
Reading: 100 km/h
